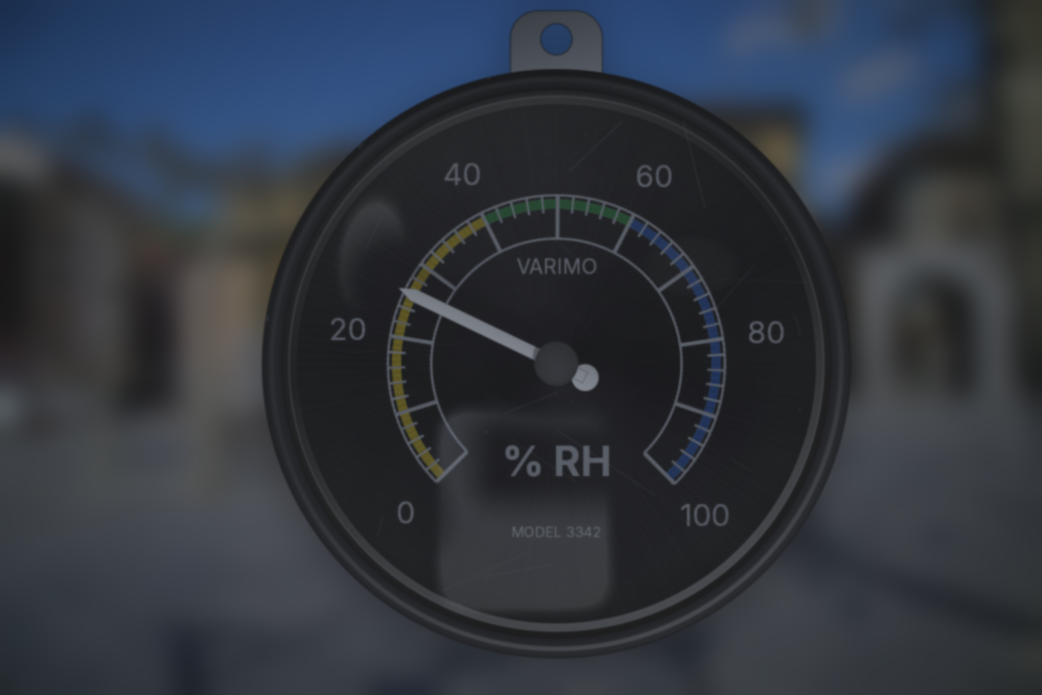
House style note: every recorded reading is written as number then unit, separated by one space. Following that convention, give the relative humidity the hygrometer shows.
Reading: 26 %
